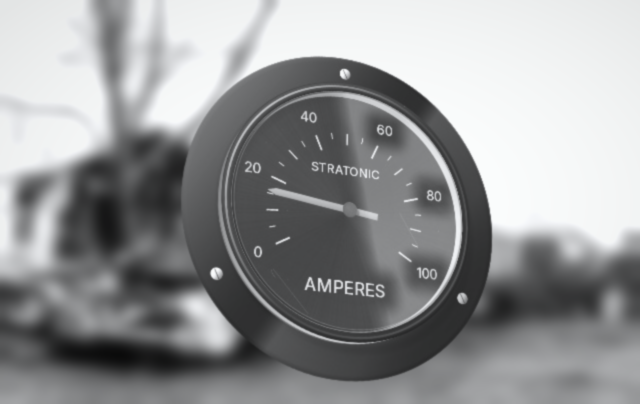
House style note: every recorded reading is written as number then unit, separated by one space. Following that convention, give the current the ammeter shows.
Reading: 15 A
